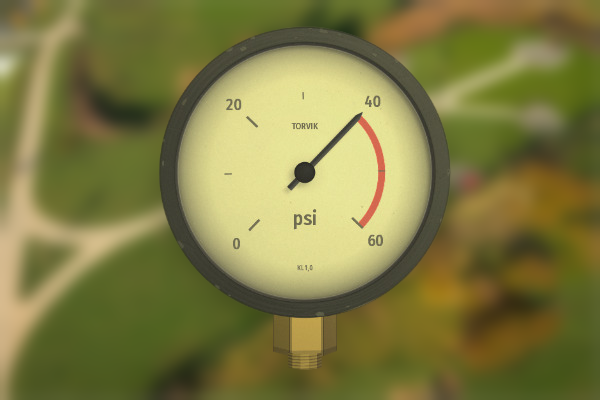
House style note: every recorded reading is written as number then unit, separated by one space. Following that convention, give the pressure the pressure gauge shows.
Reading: 40 psi
